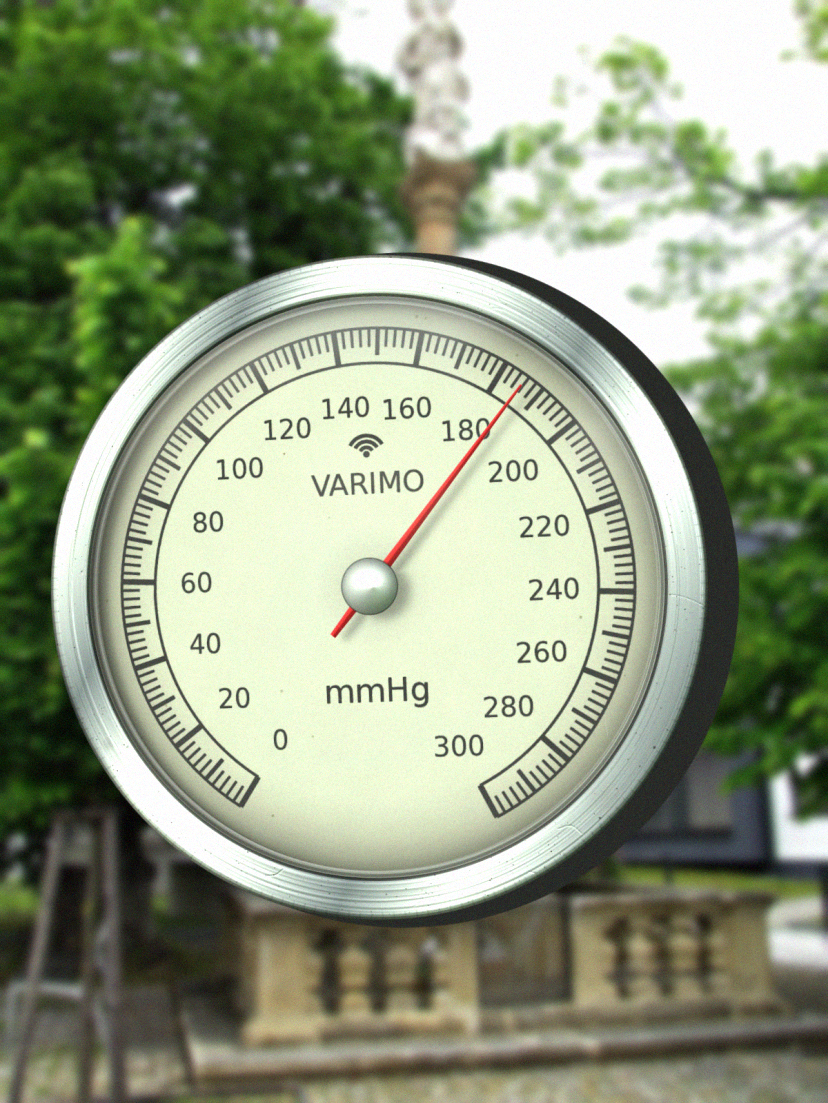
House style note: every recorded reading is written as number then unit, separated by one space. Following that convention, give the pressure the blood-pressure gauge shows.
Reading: 186 mmHg
